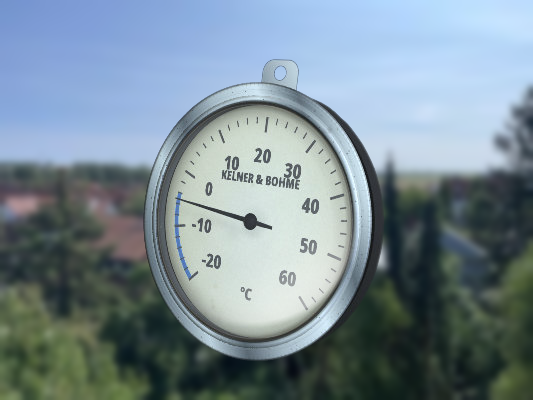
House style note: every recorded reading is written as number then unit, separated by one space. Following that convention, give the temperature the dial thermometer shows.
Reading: -5 °C
